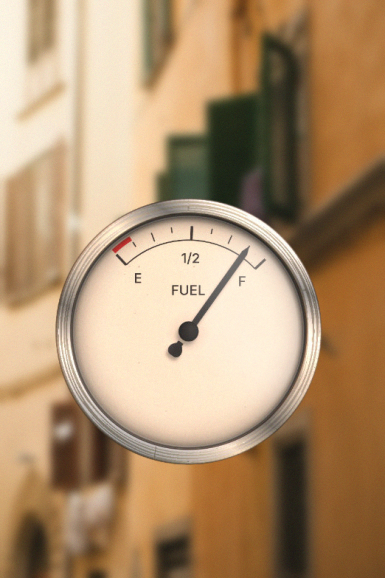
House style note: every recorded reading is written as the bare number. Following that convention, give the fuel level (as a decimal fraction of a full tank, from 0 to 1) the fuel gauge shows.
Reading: 0.875
